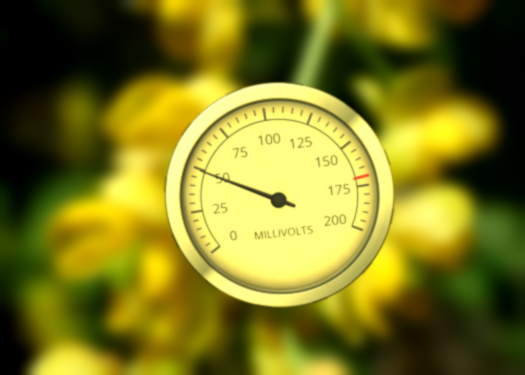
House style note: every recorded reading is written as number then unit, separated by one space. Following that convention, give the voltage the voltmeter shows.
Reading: 50 mV
